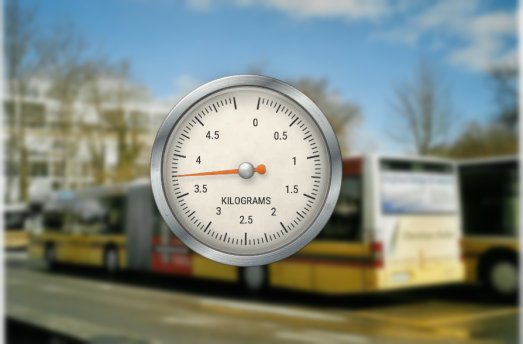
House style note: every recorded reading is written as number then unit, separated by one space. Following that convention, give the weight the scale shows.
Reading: 3.75 kg
